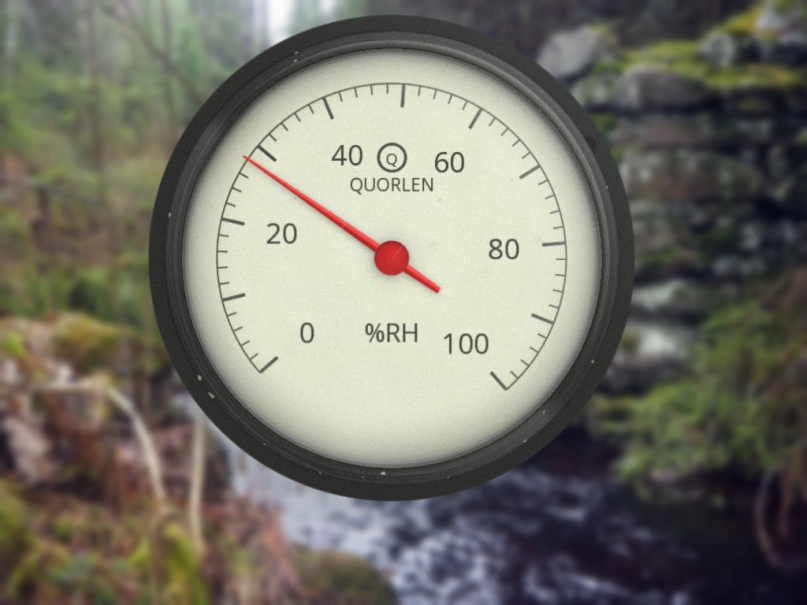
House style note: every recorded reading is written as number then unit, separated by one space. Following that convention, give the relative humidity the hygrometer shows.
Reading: 28 %
